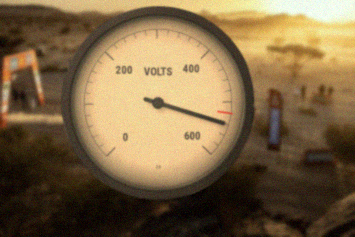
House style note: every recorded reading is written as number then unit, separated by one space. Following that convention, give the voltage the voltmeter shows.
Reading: 540 V
